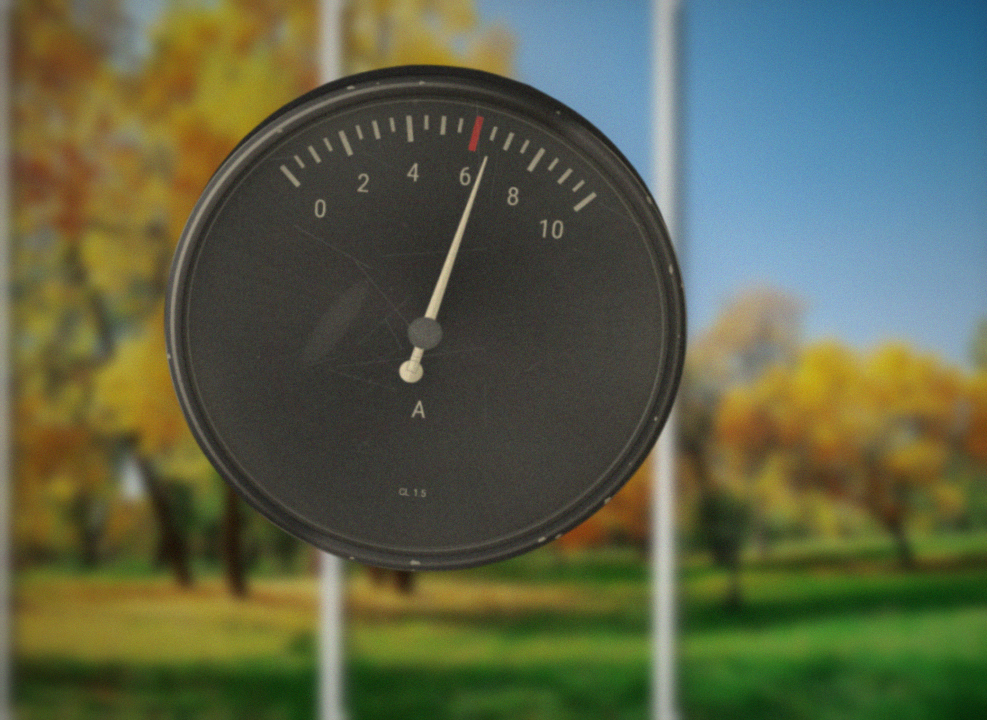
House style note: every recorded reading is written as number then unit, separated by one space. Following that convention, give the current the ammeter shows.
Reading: 6.5 A
